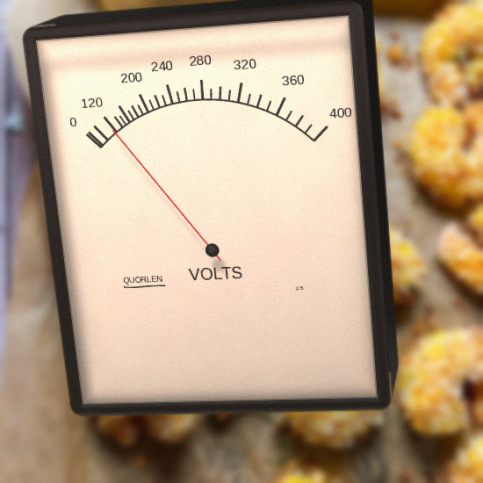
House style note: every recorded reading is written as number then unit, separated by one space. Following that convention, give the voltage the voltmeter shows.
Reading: 120 V
